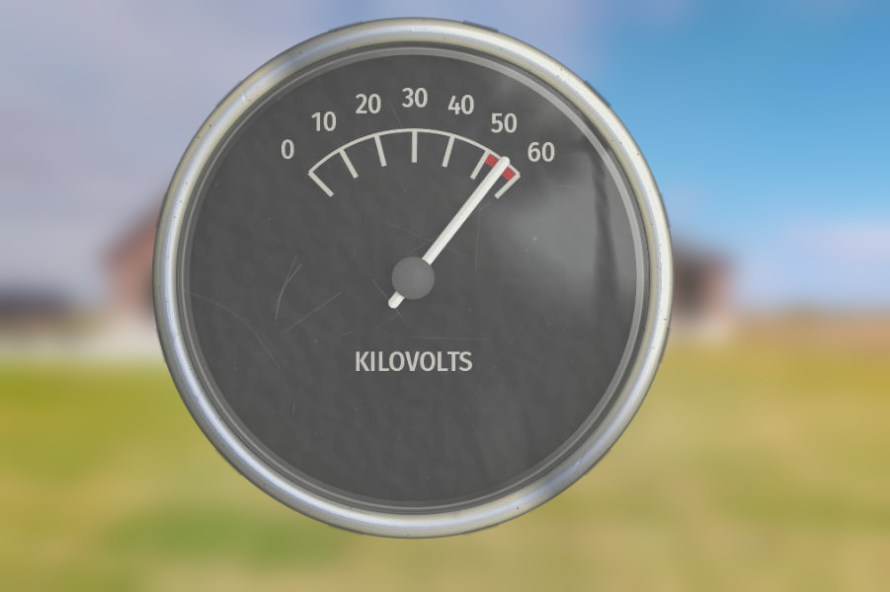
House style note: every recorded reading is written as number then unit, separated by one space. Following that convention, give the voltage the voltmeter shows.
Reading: 55 kV
